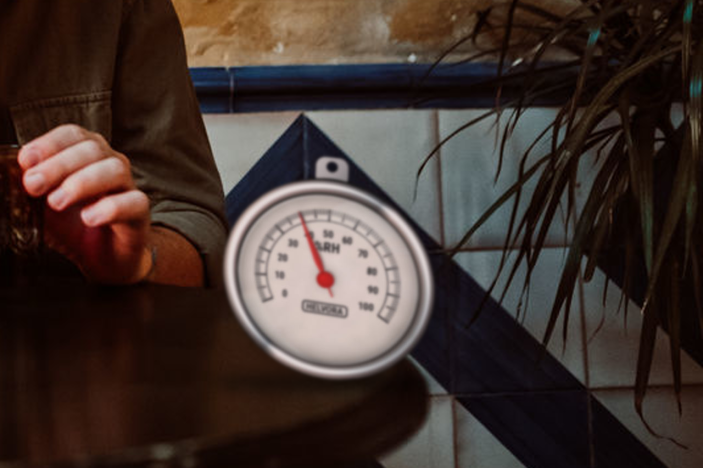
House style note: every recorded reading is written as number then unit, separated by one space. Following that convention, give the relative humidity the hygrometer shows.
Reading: 40 %
